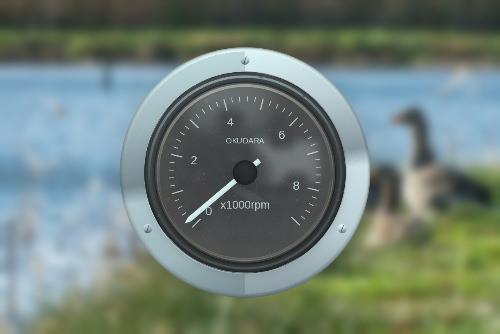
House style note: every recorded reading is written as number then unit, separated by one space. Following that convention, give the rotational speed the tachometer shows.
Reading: 200 rpm
